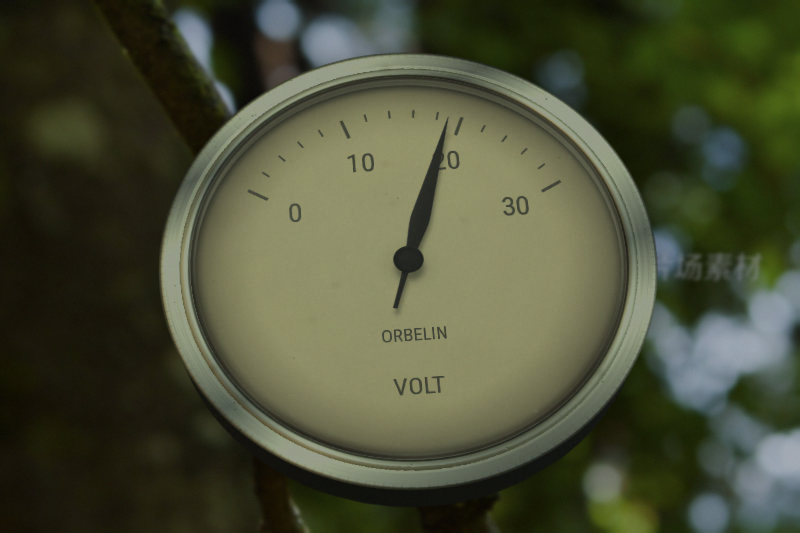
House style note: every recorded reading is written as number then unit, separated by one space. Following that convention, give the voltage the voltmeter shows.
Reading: 19 V
